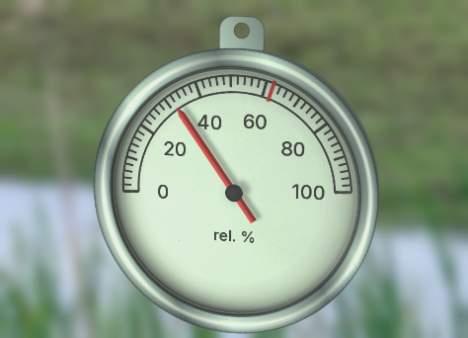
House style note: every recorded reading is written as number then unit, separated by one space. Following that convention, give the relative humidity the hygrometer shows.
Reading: 32 %
